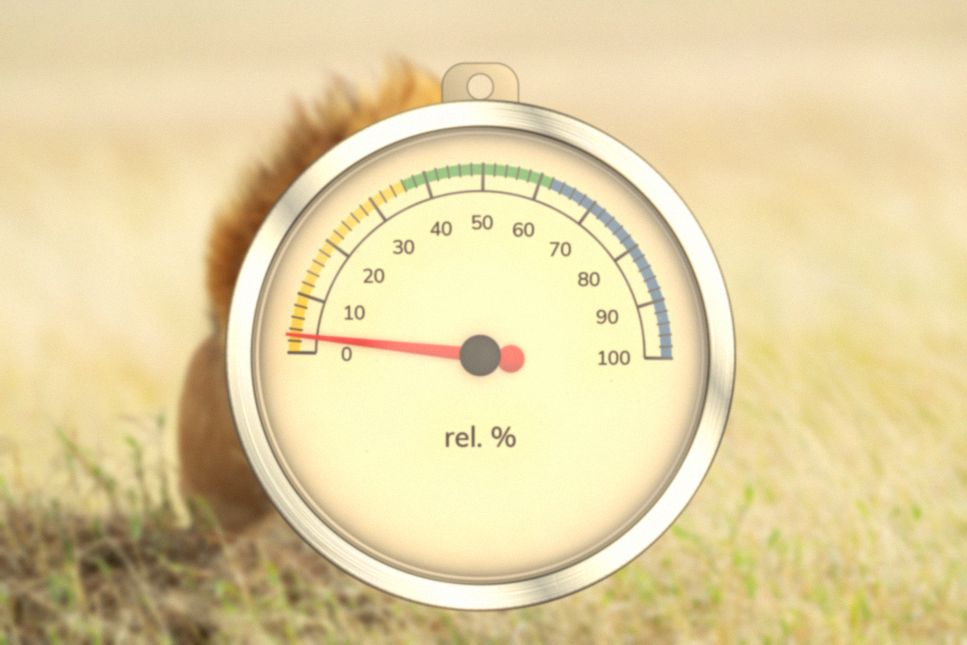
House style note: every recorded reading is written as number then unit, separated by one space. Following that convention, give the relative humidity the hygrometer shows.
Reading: 3 %
